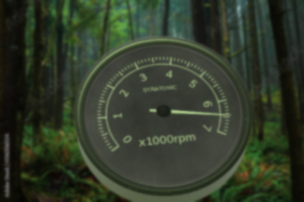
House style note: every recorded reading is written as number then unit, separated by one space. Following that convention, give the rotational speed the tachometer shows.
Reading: 6500 rpm
